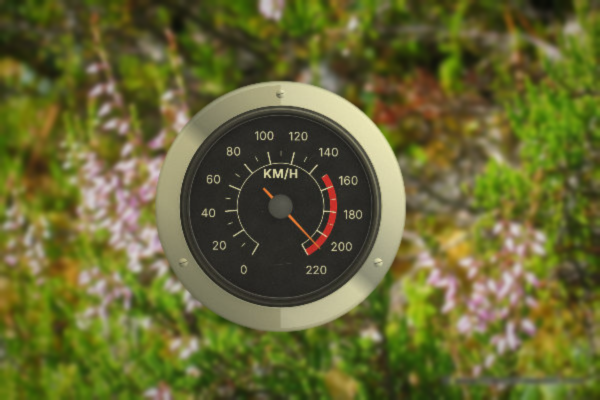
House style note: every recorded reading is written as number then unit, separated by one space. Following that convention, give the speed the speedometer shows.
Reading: 210 km/h
